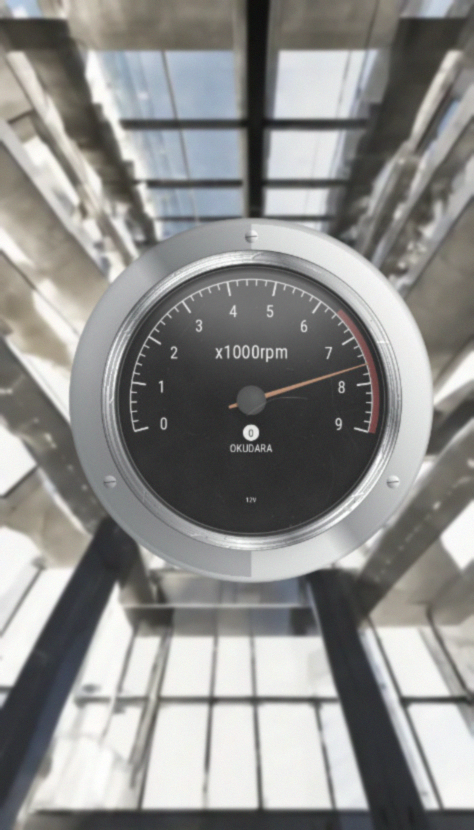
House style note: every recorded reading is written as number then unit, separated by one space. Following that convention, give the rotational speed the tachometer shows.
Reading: 7600 rpm
